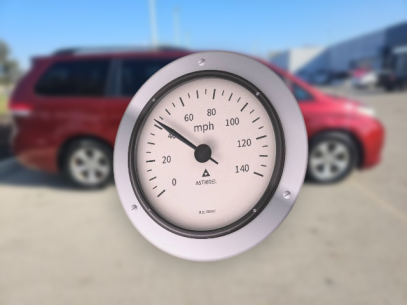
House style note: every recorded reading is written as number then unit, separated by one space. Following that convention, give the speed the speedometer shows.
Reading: 42.5 mph
